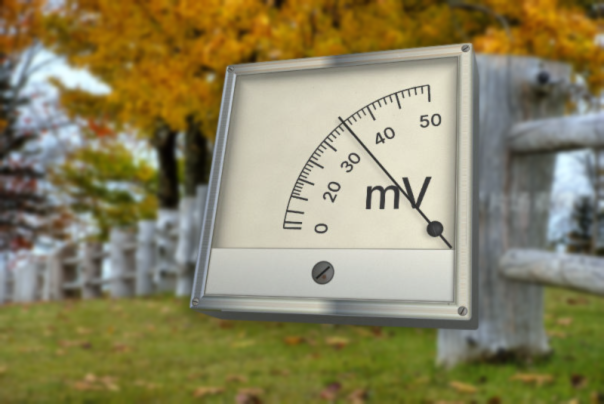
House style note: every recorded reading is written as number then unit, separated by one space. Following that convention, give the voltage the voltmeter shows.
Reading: 35 mV
